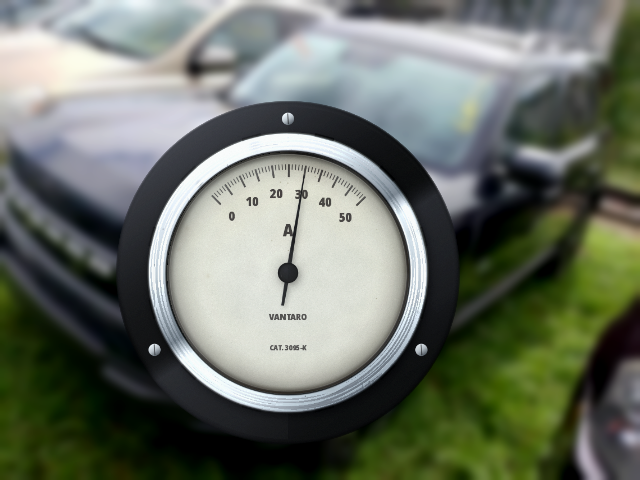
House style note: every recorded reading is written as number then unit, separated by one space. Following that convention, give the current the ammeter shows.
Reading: 30 A
